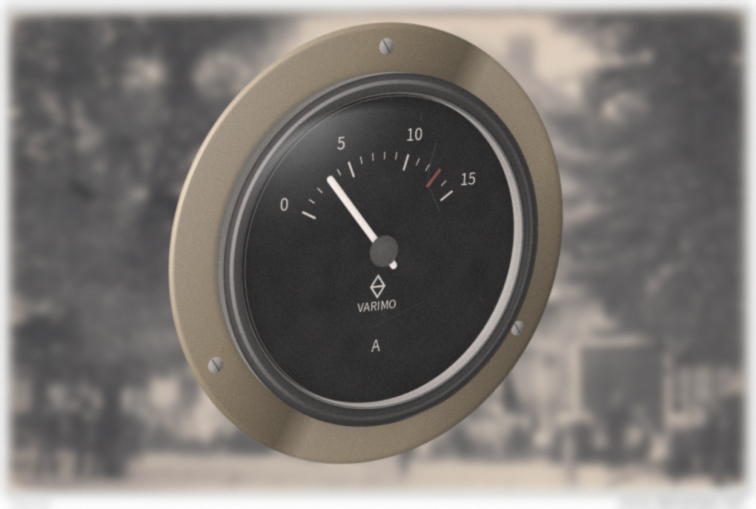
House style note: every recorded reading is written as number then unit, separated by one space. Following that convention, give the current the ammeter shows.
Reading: 3 A
